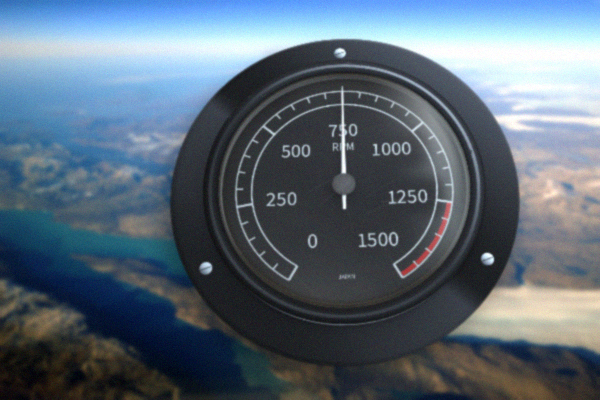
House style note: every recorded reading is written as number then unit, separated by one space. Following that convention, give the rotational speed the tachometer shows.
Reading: 750 rpm
